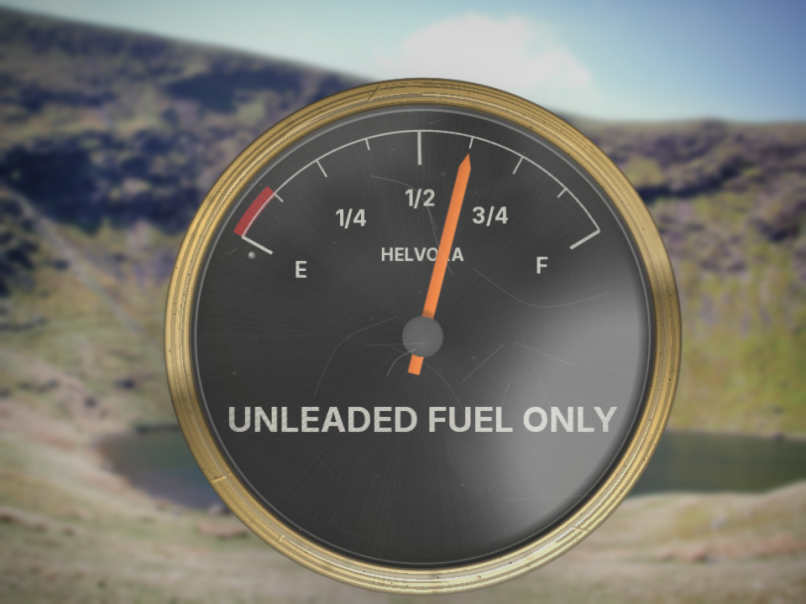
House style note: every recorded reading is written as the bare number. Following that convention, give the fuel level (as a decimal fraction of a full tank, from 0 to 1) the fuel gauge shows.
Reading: 0.625
